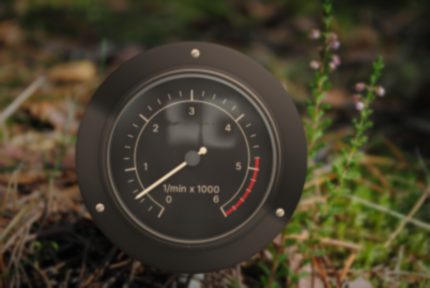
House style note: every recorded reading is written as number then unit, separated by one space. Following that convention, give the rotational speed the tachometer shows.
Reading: 500 rpm
